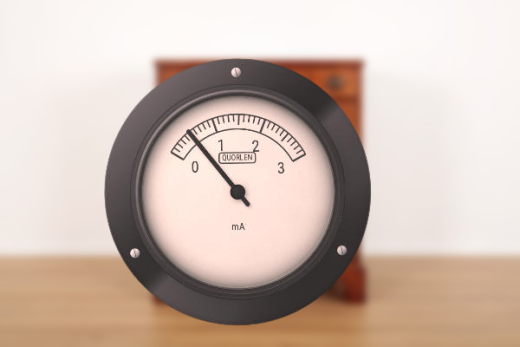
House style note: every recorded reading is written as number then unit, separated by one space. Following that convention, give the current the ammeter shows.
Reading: 0.5 mA
